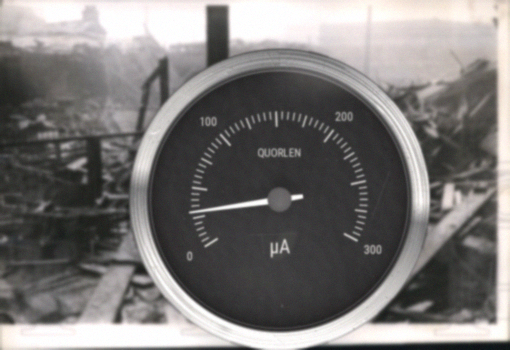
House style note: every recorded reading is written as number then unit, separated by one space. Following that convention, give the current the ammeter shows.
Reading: 30 µA
